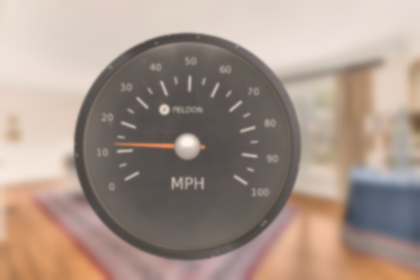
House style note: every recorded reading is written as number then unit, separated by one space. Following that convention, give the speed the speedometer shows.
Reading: 12.5 mph
